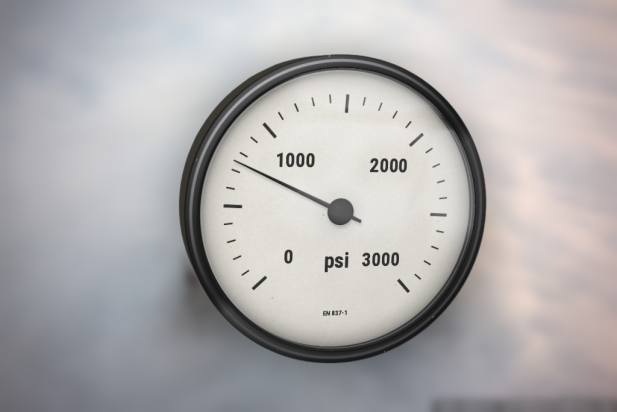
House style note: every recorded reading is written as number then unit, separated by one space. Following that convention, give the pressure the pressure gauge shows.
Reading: 750 psi
